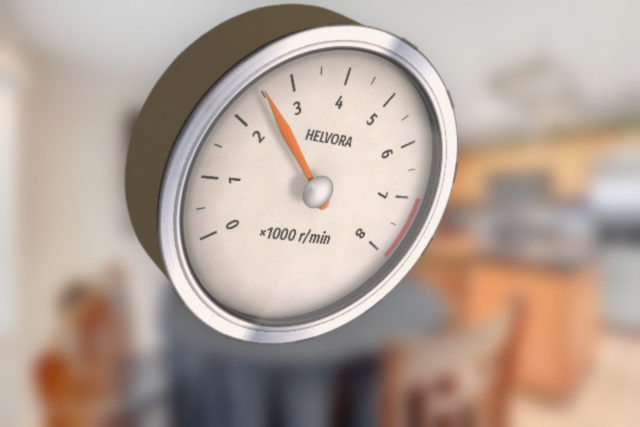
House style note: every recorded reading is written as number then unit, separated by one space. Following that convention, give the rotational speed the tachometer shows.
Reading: 2500 rpm
